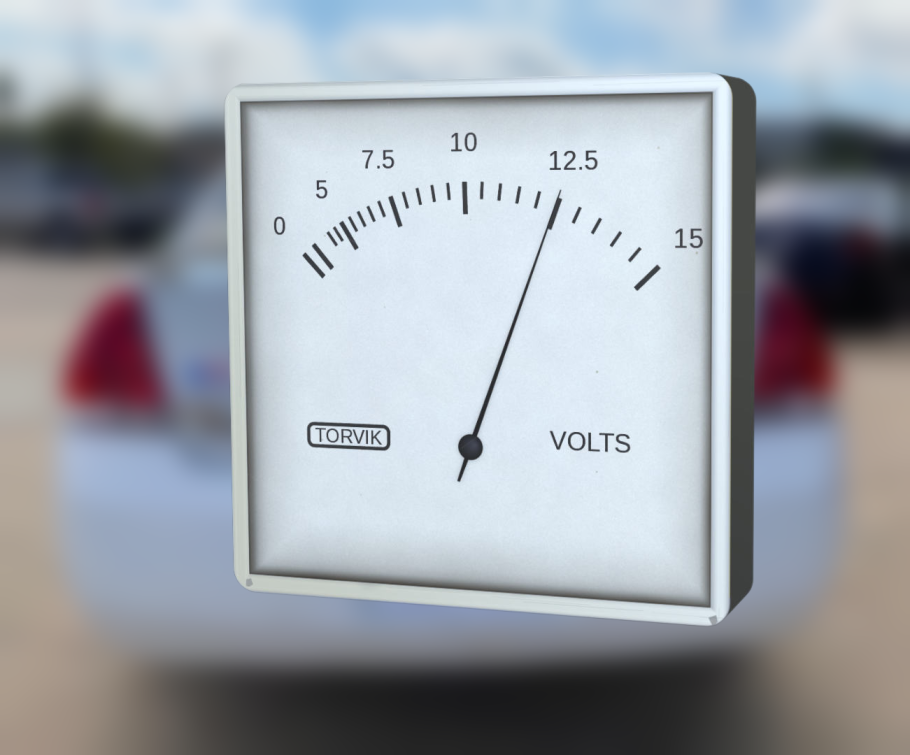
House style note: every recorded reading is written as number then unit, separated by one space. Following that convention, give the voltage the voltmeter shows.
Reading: 12.5 V
